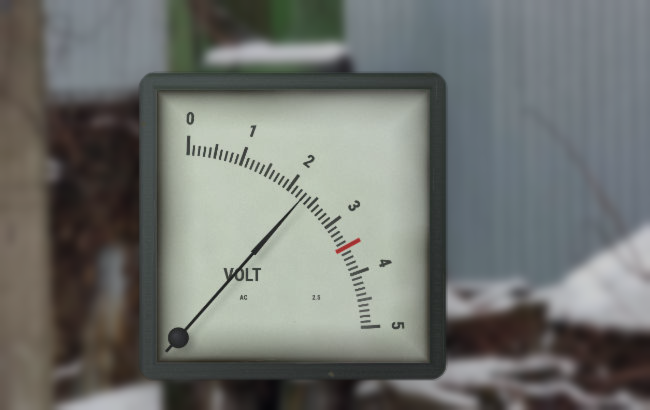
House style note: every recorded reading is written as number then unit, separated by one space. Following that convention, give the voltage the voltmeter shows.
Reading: 2.3 V
